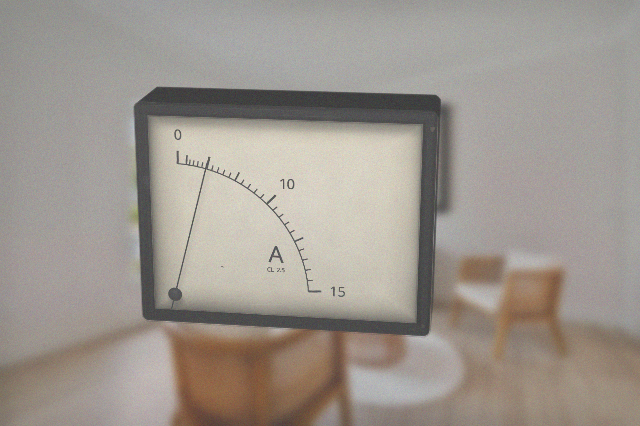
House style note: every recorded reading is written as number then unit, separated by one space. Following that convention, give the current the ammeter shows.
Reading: 5 A
